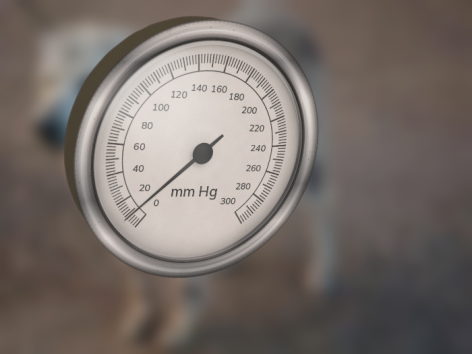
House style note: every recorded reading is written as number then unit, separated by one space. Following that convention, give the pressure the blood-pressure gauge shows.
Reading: 10 mmHg
